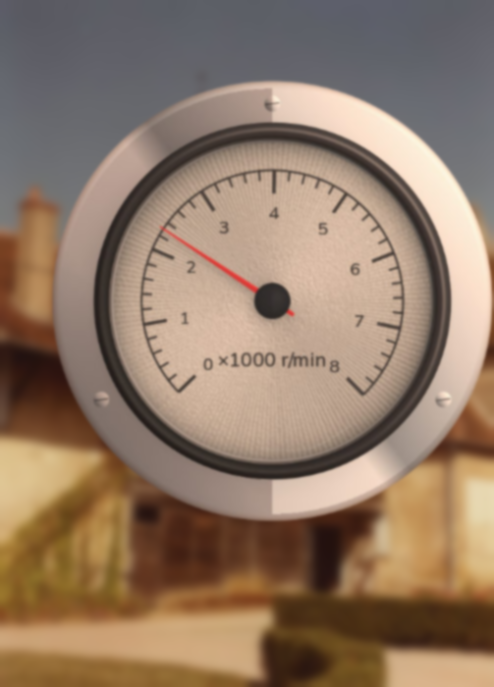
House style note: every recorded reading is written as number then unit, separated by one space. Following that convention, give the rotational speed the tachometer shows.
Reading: 2300 rpm
